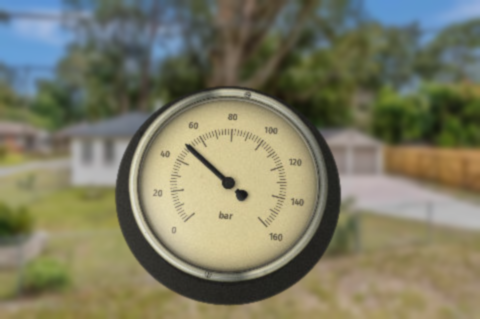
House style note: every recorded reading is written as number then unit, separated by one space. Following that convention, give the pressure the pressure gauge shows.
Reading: 50 bar
